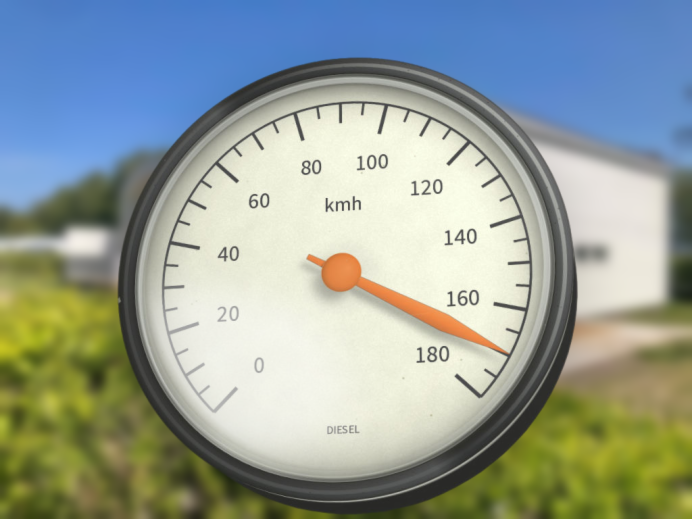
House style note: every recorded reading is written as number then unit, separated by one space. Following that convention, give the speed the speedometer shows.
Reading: 170 km/h
